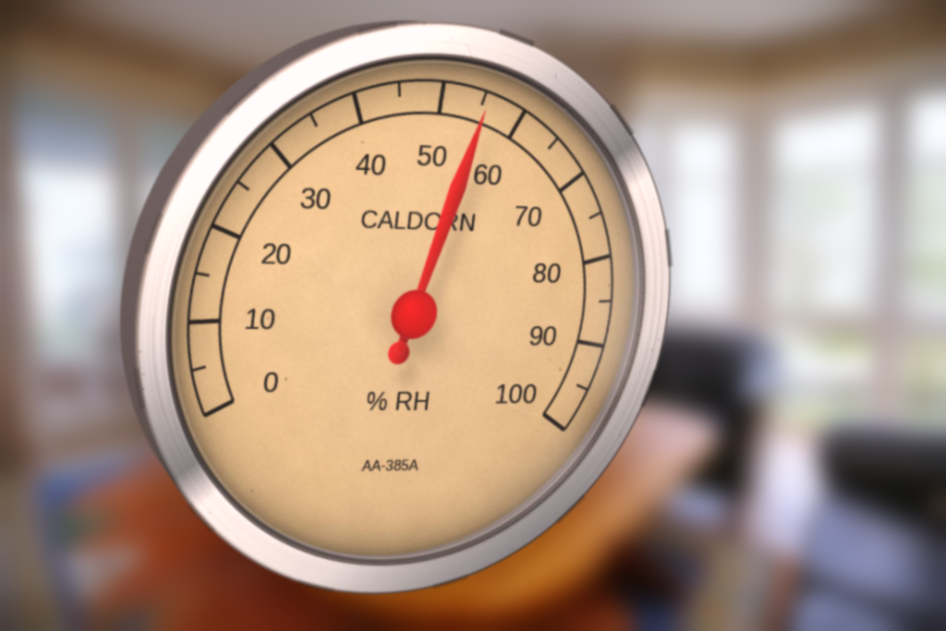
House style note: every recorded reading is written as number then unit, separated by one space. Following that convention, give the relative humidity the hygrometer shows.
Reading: 55 %
